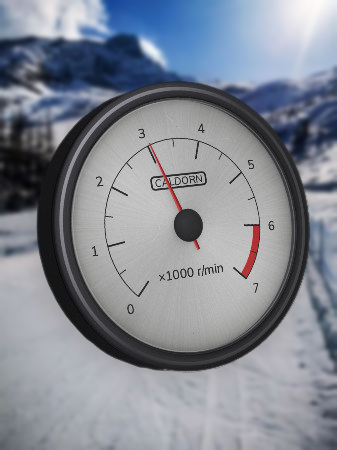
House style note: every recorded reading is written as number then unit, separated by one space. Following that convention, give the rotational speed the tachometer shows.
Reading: 3000 rpm
